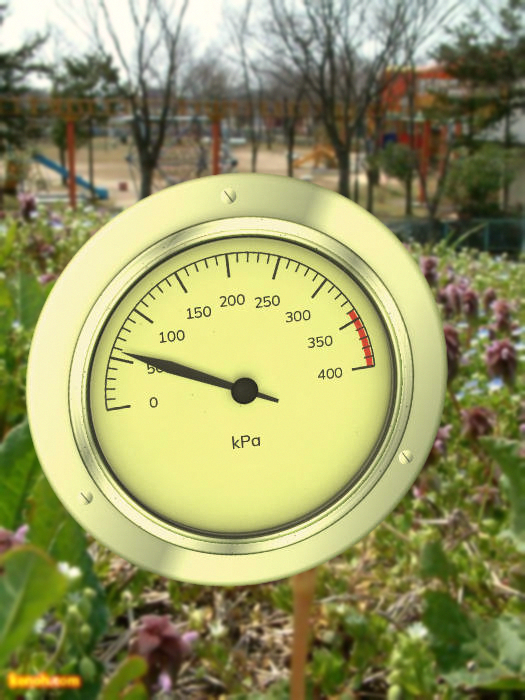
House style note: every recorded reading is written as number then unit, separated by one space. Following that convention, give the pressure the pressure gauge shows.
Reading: 60 kPa
